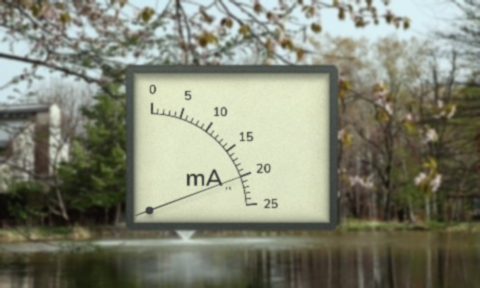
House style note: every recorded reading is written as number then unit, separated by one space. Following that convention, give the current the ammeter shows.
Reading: 20 mA
